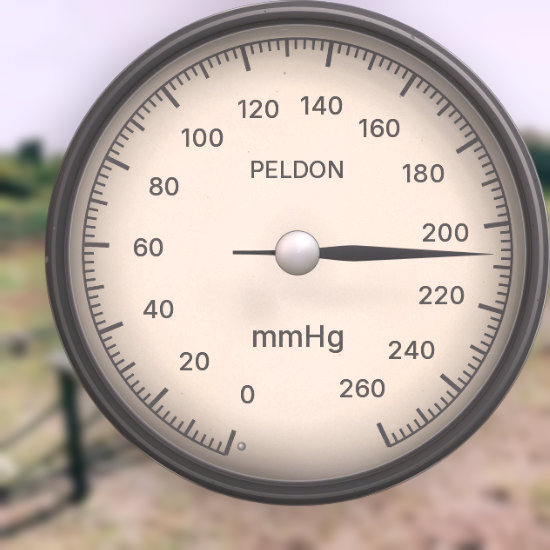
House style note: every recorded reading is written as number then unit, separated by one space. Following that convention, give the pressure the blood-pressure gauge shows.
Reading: 207 mmHg
